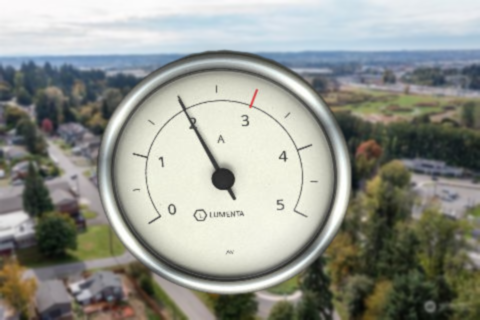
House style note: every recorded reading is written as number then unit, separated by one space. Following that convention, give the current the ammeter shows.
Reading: 2 A
